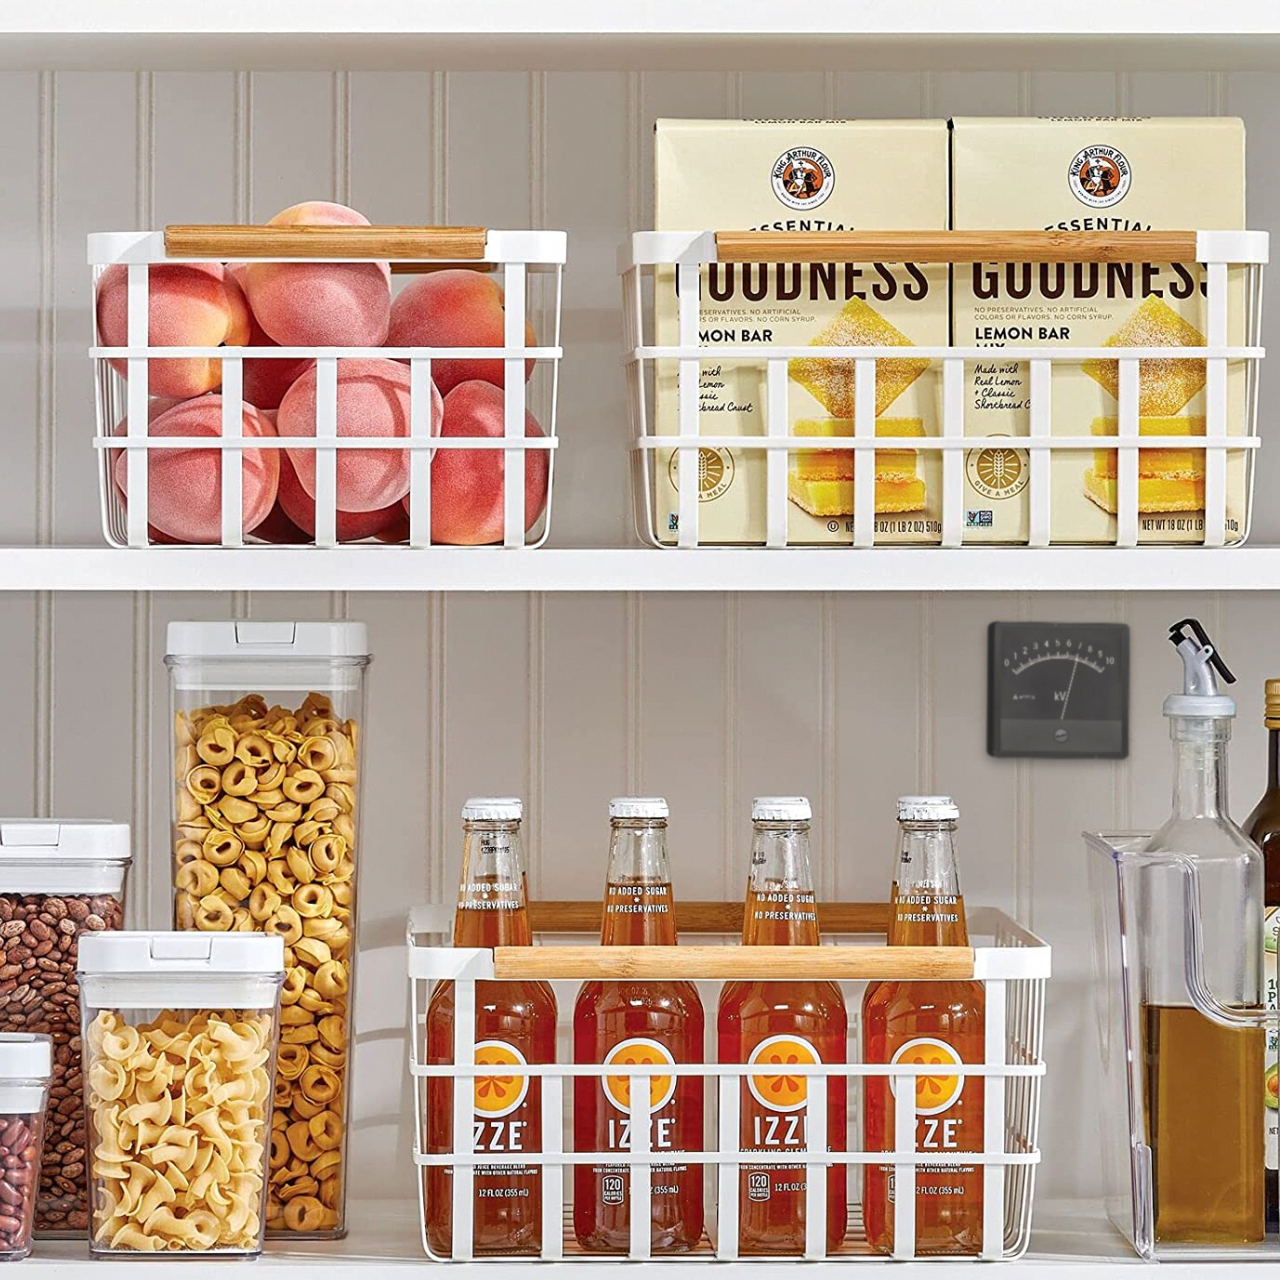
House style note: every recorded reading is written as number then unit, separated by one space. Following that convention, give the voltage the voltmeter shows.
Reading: 7 kV
